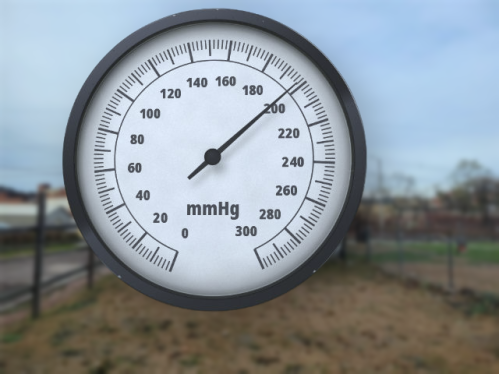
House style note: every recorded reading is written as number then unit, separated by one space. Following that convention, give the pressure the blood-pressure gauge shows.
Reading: 198 mmHg
